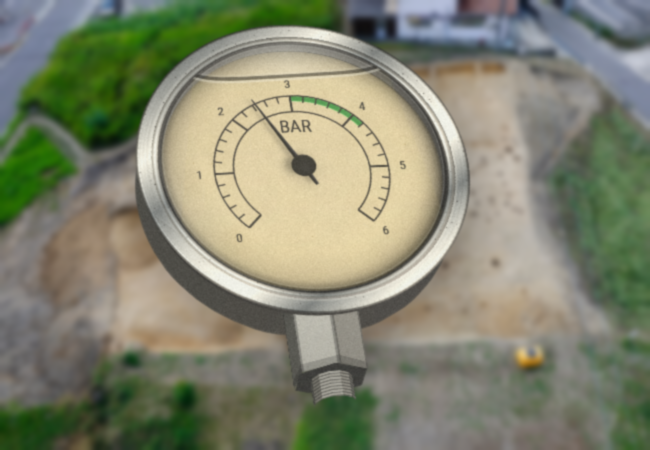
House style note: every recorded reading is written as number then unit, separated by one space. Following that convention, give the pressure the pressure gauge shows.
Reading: 2.4 bar
